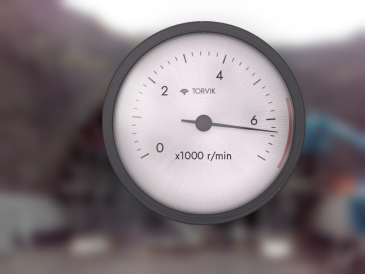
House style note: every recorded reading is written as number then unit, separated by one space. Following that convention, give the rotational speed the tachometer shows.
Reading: 6300 rpm
